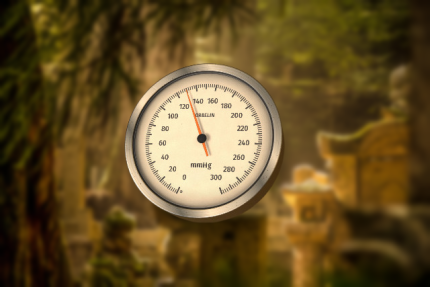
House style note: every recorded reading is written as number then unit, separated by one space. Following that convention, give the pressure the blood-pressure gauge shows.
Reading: 130 mmHg
